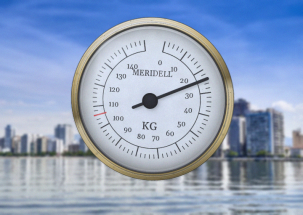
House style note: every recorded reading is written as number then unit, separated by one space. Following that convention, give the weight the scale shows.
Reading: 24 kg
